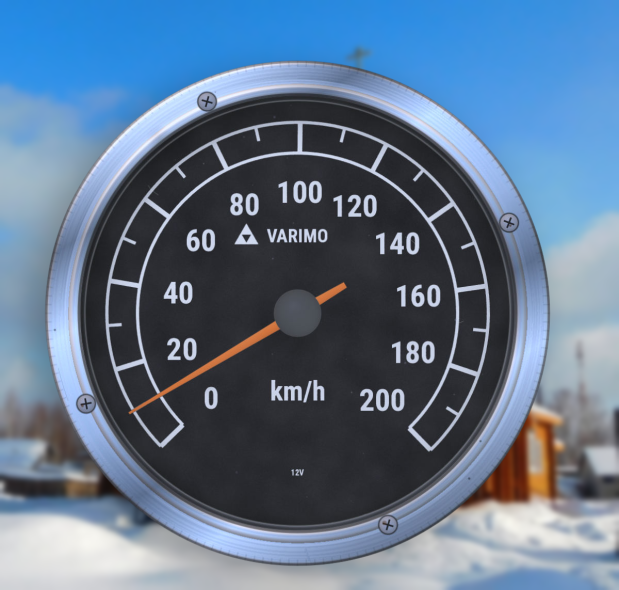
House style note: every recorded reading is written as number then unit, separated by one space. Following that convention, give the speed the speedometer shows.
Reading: 10 km/h
